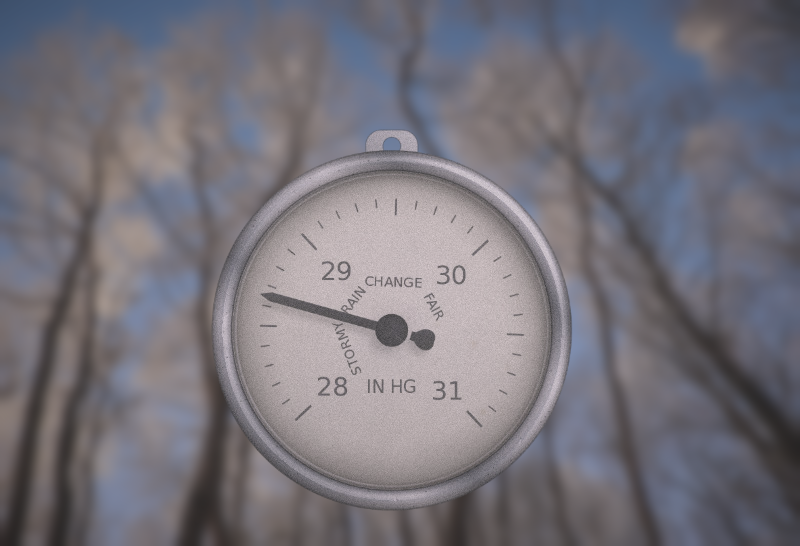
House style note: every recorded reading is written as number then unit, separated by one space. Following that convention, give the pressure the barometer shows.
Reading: 28.65 inHg
